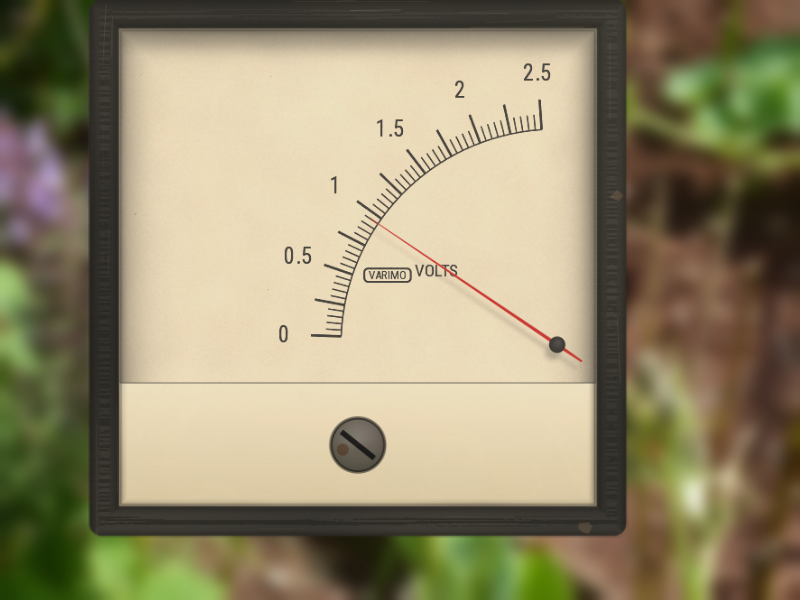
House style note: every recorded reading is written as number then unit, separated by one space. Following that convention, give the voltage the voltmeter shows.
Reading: 0.95 V
